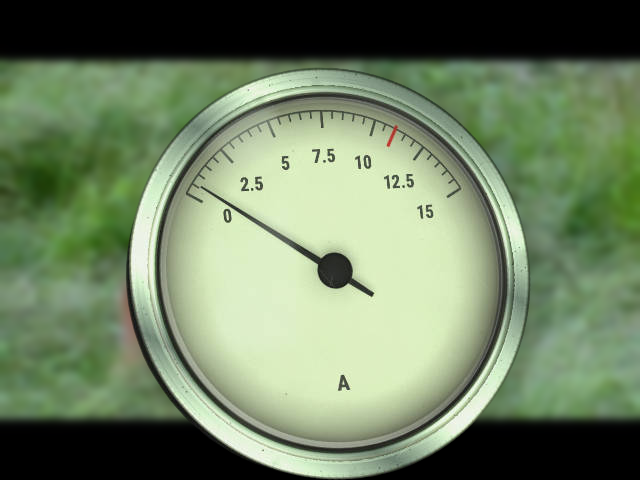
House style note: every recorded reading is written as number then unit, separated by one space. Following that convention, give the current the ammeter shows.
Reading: 0.5 A
